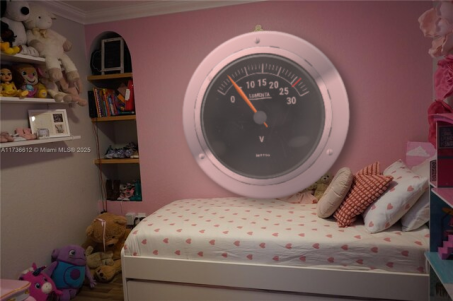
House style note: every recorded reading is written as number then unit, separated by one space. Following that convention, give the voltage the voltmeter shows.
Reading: 5 V
